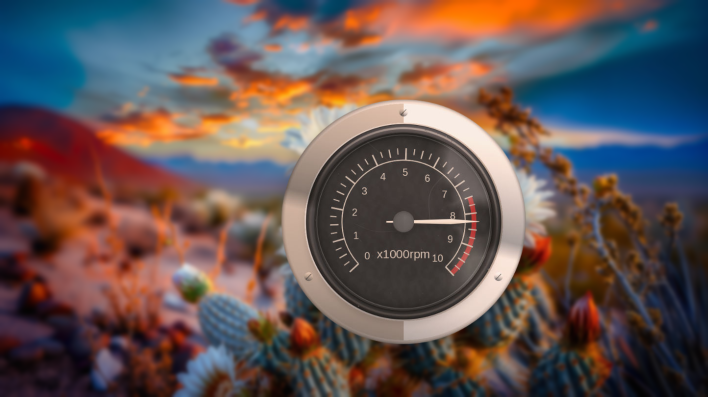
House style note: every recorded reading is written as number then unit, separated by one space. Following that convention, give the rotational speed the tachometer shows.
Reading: 8250 rpm
